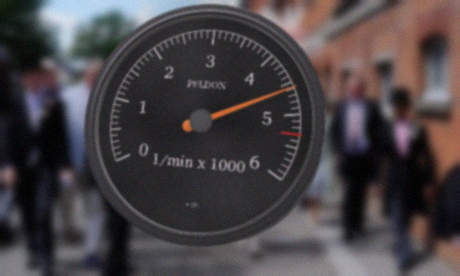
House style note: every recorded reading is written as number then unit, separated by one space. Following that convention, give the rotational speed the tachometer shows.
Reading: 4600 rpm
